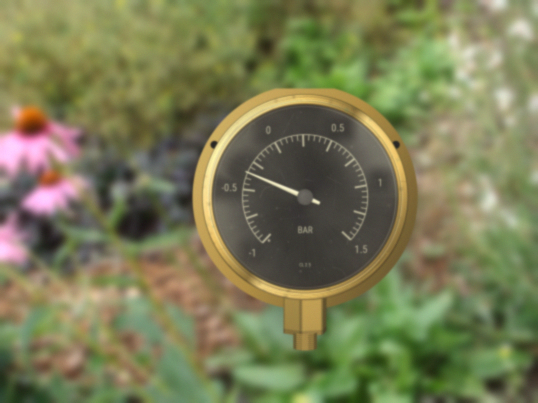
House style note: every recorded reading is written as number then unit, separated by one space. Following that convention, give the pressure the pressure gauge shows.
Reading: -0.35 bar
